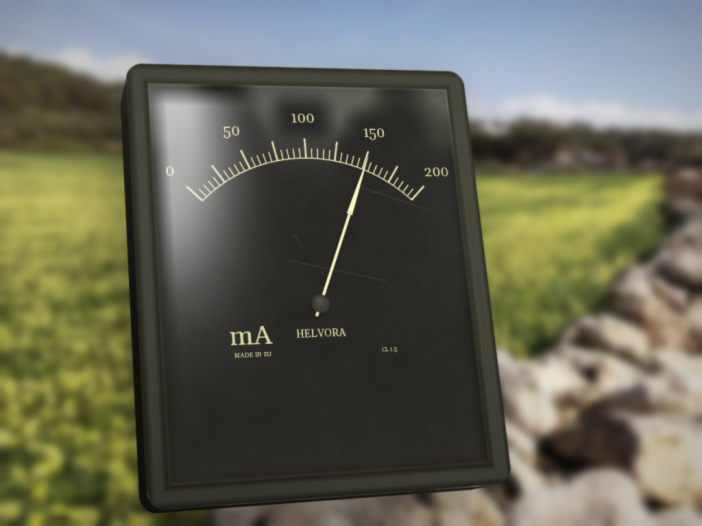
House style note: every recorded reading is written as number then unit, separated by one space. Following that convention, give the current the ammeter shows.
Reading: 150 mA
